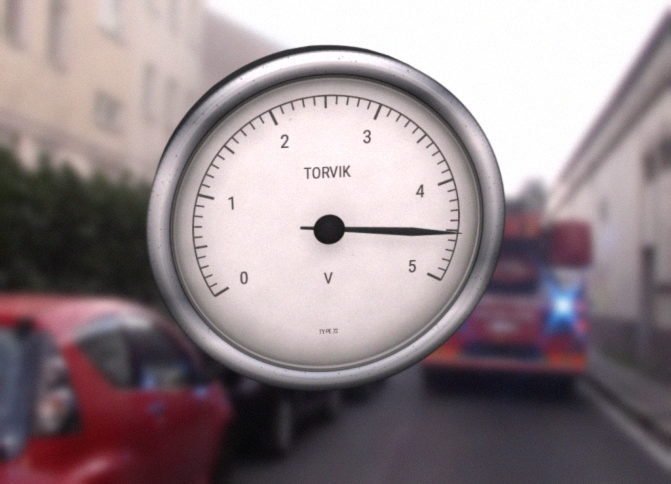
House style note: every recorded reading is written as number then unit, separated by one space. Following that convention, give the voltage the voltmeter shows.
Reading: 4.5 V
